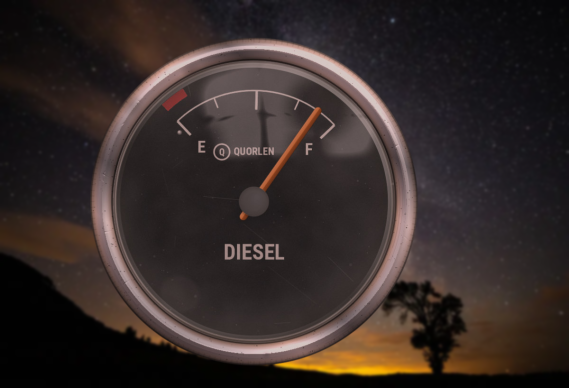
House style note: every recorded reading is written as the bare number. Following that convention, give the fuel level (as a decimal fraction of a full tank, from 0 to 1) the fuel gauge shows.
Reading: 0.875
